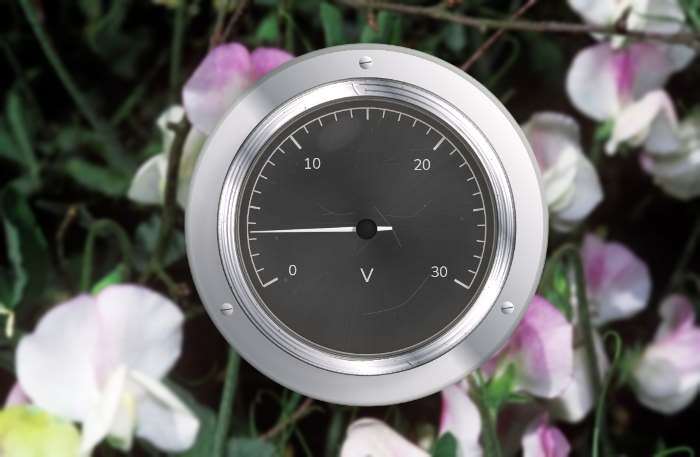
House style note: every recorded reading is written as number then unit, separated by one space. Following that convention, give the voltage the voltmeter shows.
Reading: 3.5 V
